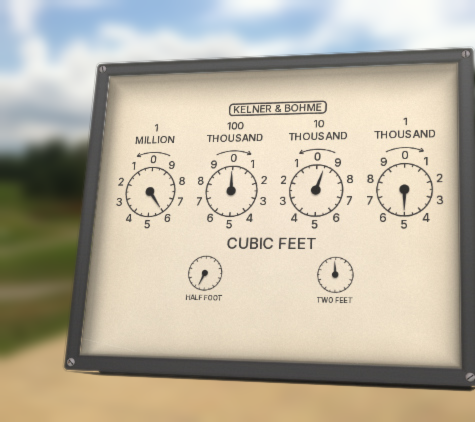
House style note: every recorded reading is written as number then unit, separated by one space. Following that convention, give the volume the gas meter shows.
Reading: 599500 ft³
